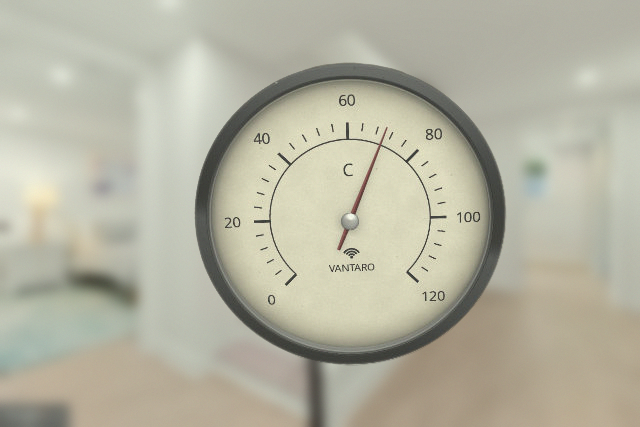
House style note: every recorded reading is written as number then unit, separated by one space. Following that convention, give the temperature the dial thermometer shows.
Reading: 70 °C
